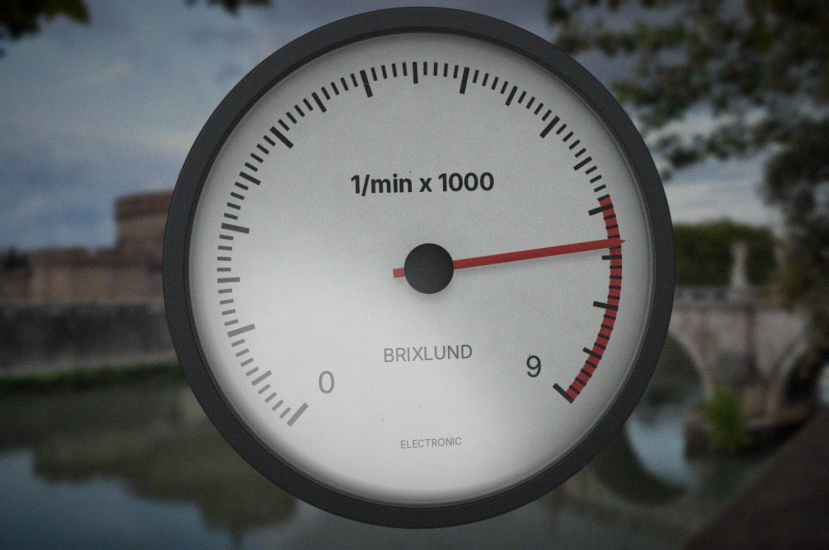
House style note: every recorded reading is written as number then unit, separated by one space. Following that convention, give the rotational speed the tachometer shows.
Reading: 7350 rpm
